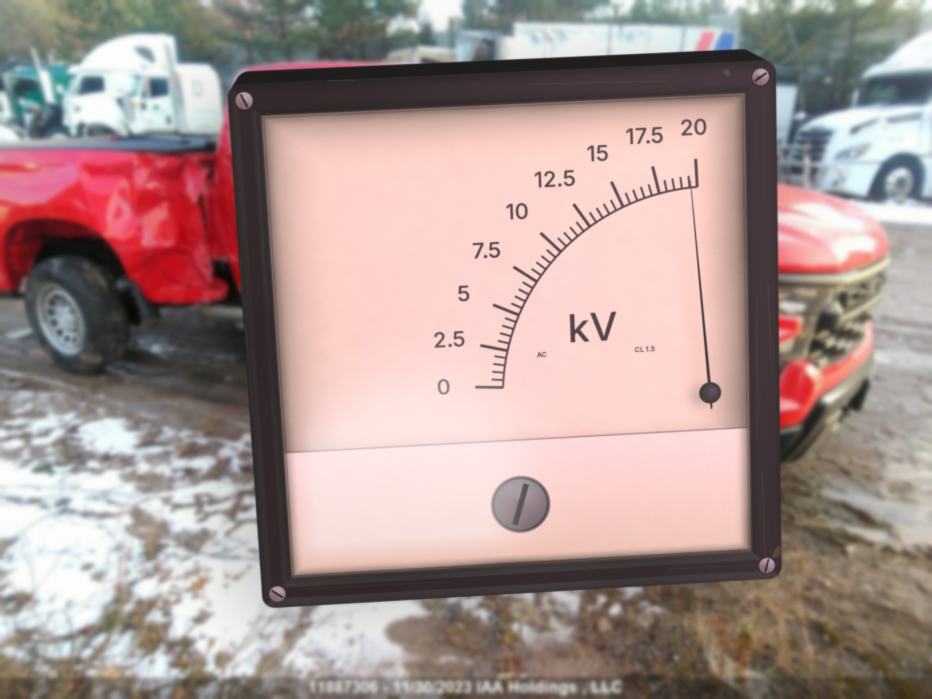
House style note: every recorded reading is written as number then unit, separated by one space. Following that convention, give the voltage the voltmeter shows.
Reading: 19.5 kV
